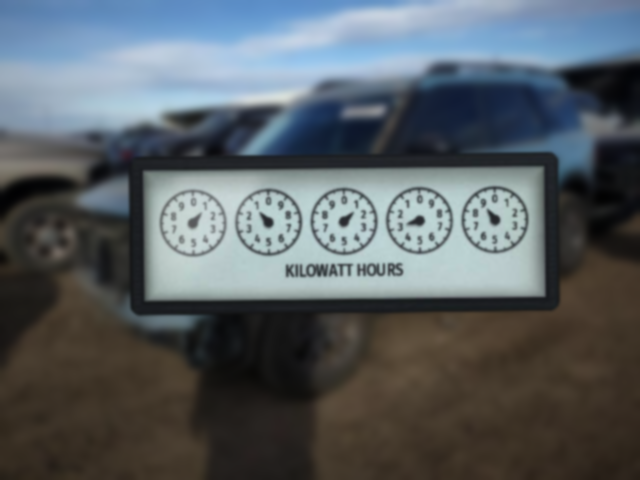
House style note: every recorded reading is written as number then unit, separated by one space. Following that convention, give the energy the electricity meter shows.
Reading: 11129 kWh
